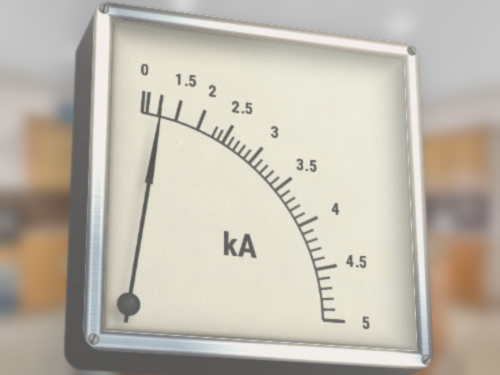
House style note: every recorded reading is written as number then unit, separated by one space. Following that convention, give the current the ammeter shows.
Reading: 1 kA
